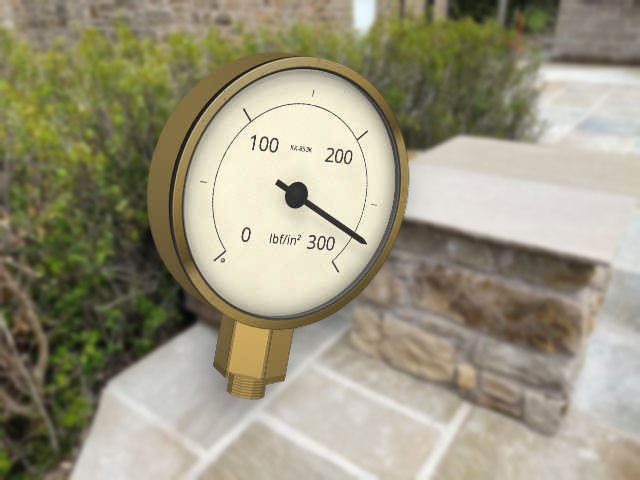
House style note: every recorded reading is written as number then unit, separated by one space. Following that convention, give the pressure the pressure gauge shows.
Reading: 275 psi
